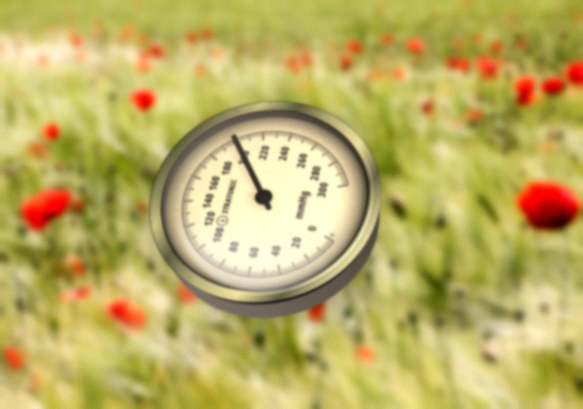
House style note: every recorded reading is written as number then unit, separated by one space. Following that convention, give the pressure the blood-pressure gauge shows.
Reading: 200 mmHg
